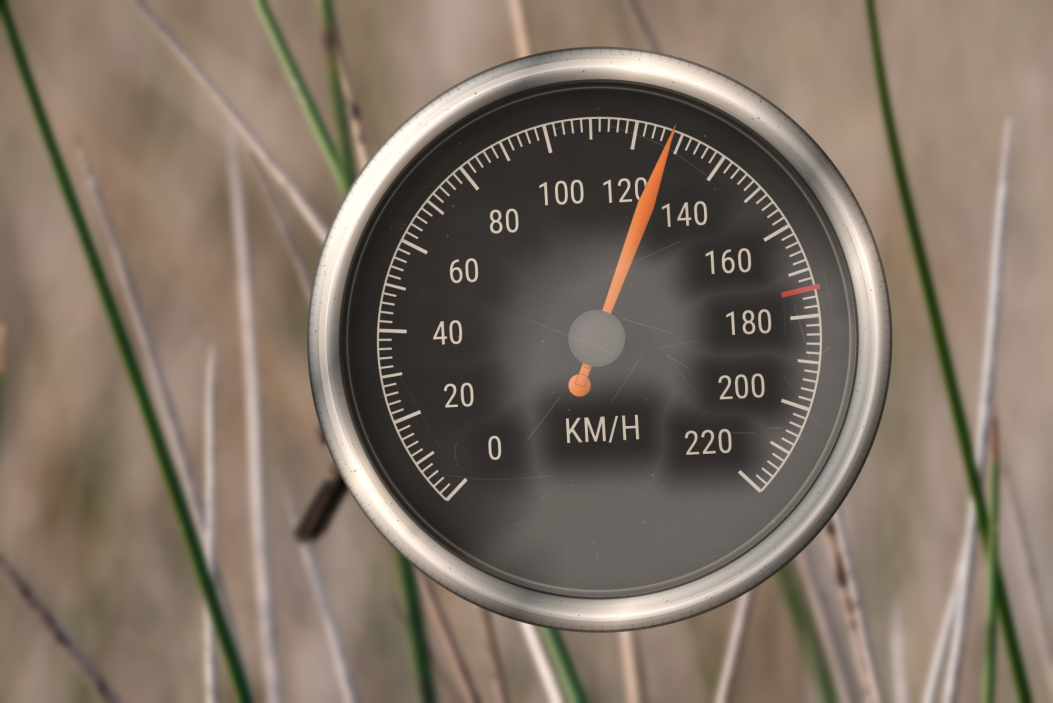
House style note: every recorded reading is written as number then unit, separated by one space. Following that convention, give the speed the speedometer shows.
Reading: 128 km/h
